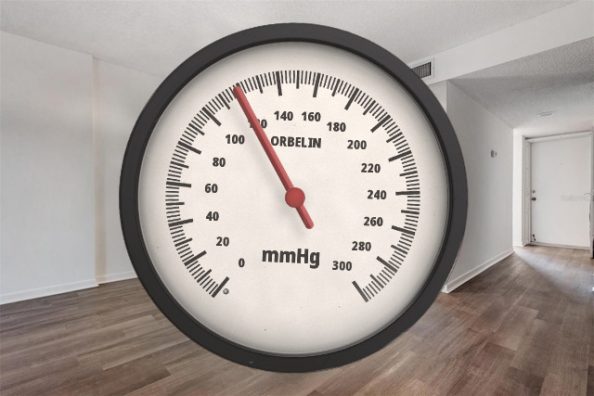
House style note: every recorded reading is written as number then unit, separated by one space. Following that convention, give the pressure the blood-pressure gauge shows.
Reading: 118 mmHg
